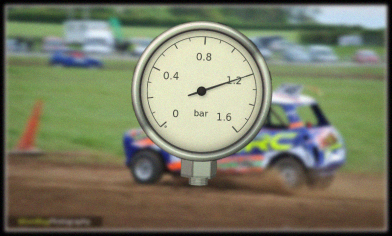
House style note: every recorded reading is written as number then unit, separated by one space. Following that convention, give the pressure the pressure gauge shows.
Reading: 1.2 bar
